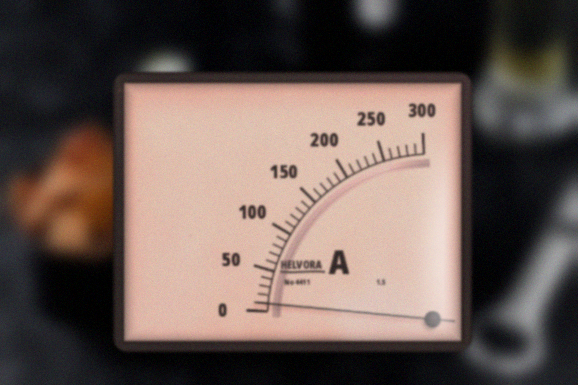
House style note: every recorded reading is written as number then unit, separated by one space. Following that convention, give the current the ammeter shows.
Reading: 10 A
